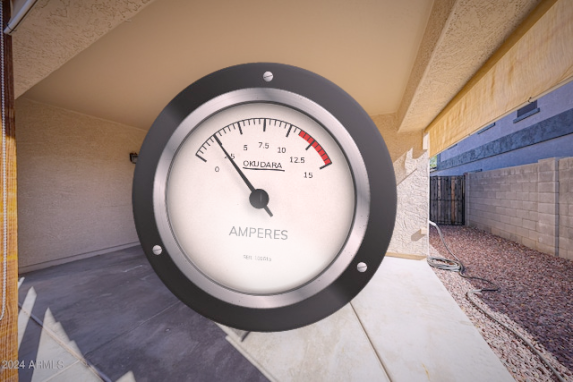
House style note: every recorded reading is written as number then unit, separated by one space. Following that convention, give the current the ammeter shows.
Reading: 2.5 A
